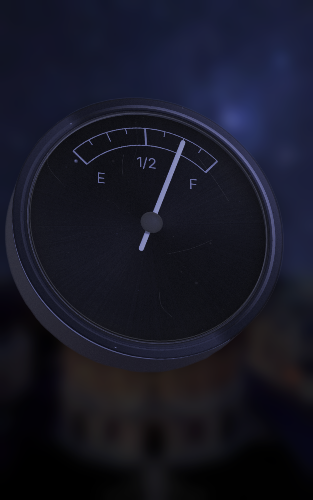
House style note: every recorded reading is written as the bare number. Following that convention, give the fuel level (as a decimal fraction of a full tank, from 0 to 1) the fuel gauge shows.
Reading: 0.75
